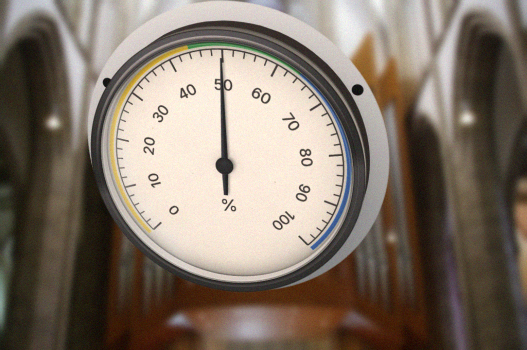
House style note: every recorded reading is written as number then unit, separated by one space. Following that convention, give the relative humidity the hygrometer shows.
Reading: 50 %
